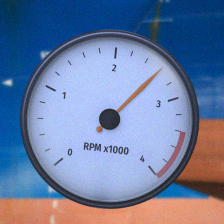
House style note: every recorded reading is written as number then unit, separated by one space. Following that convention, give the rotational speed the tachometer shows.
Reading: 2600 rpm
